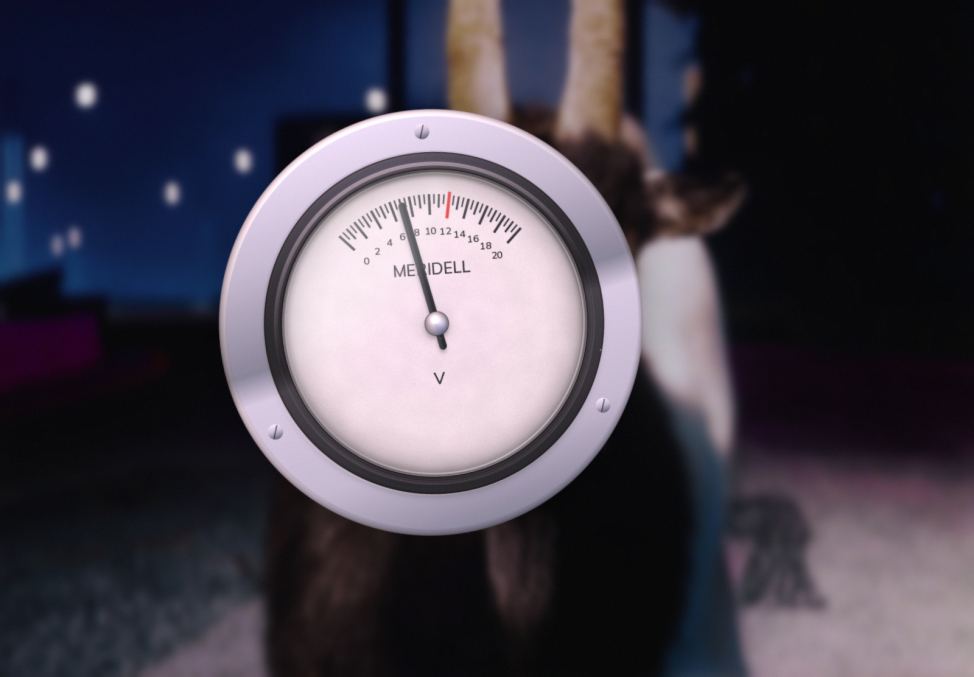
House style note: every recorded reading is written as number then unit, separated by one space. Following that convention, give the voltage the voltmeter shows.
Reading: 7 V
